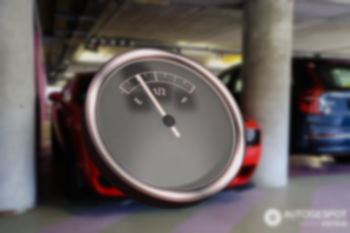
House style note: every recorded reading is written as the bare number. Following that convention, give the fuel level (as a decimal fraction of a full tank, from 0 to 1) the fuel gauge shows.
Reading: 0.25
